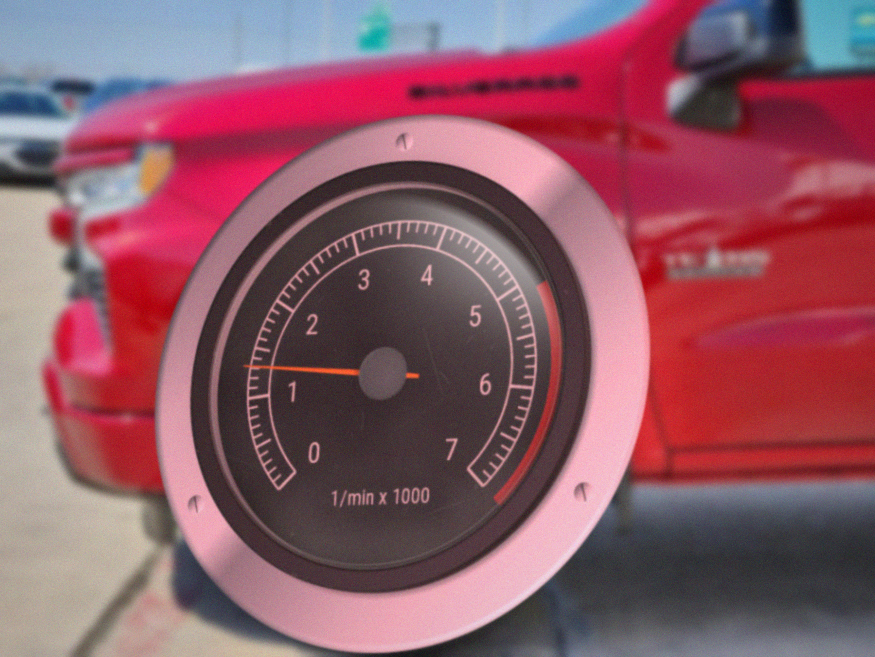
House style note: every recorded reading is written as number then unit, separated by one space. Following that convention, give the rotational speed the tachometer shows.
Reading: 1300 rpm
